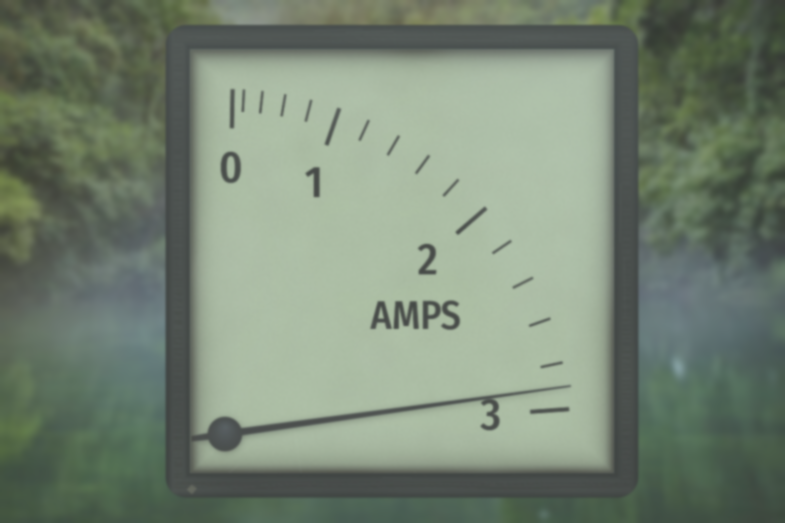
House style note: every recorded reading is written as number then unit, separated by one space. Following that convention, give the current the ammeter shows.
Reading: 2.9 A
